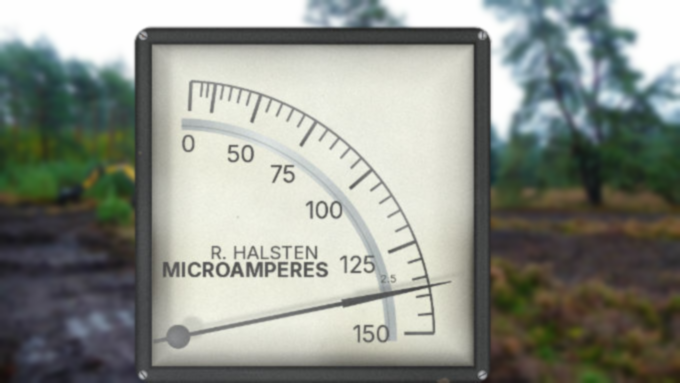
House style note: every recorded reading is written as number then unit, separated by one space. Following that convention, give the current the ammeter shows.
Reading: 137.5 µA
